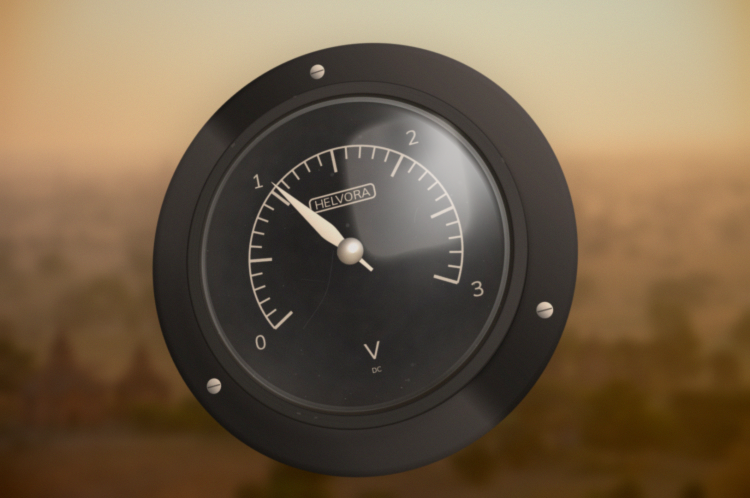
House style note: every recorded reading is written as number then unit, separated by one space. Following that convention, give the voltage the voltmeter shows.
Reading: 1.05 V
